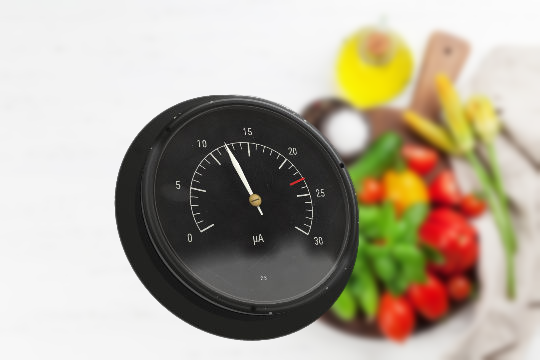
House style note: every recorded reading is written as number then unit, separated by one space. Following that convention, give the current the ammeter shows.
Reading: 12 µA
